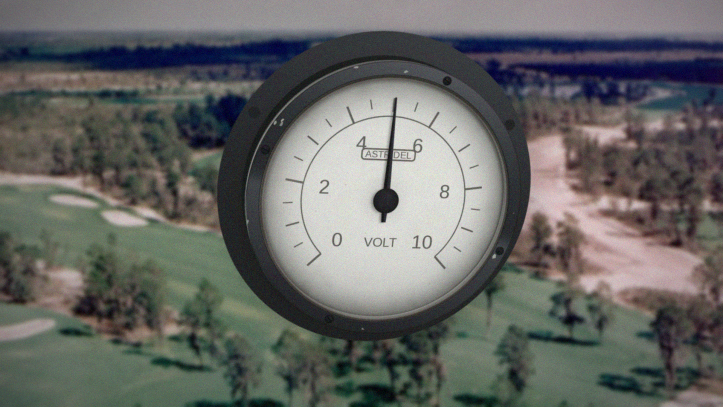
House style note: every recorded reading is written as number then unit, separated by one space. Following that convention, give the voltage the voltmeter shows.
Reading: 5 V
